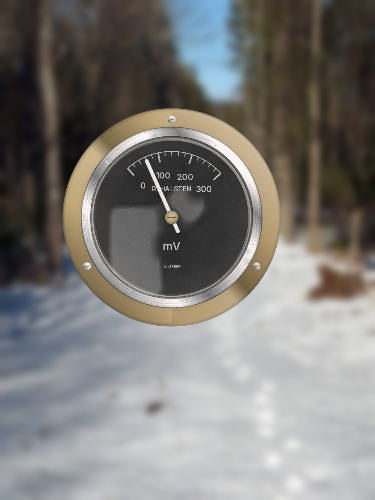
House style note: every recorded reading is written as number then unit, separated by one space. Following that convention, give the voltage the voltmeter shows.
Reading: 60 mV
